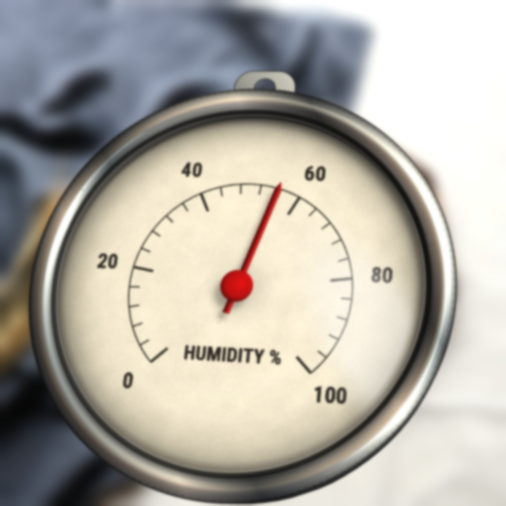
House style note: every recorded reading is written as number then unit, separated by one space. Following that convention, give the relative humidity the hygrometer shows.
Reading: 56 %
